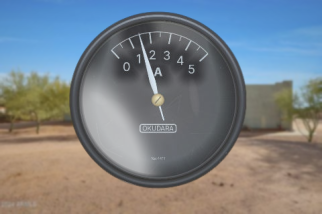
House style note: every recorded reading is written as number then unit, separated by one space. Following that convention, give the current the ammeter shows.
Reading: 1.5 A
